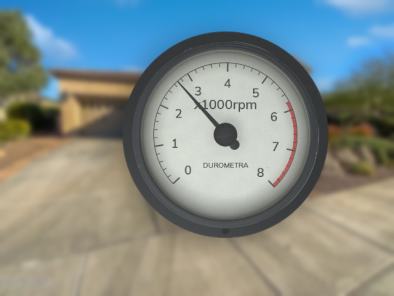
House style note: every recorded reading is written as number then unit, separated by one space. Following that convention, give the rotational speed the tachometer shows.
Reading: 2700 rpm
